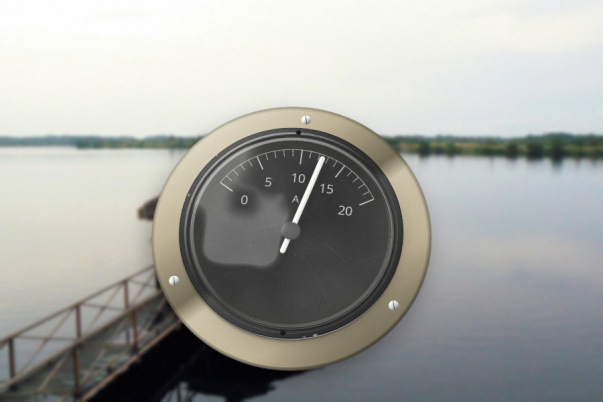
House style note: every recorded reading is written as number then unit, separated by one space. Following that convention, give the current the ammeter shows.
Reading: 12.5 A
